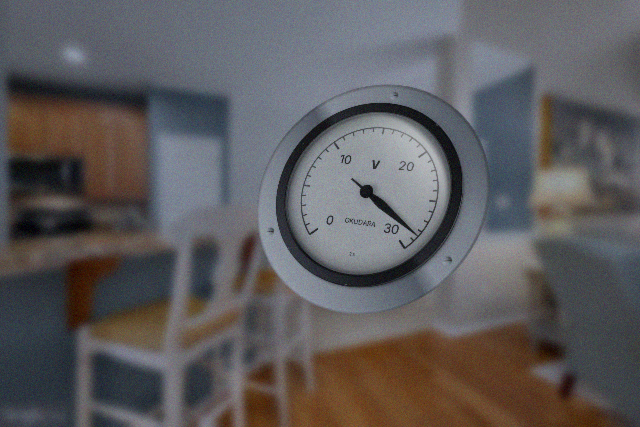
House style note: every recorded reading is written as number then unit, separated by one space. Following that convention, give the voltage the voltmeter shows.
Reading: 28.5 V
